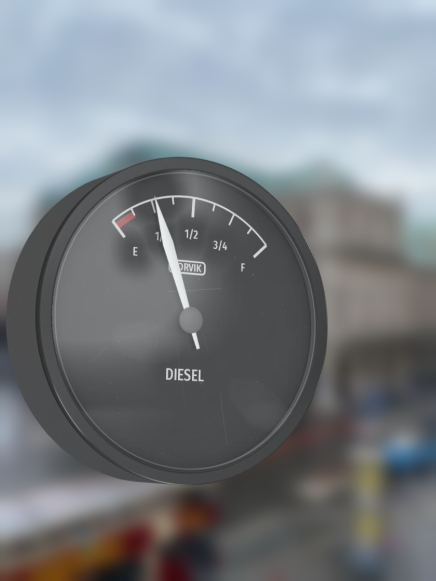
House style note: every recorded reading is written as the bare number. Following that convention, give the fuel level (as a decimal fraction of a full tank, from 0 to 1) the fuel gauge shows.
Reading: 0.25
